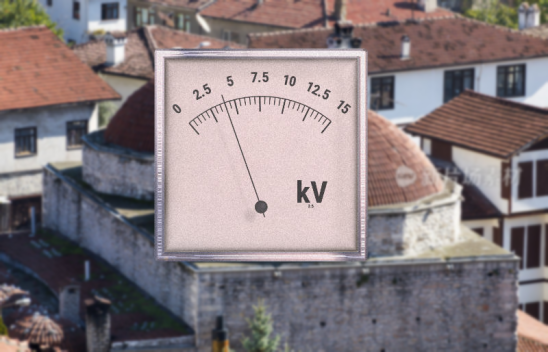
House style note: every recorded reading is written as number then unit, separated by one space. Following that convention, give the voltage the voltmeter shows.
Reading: 4 kV
